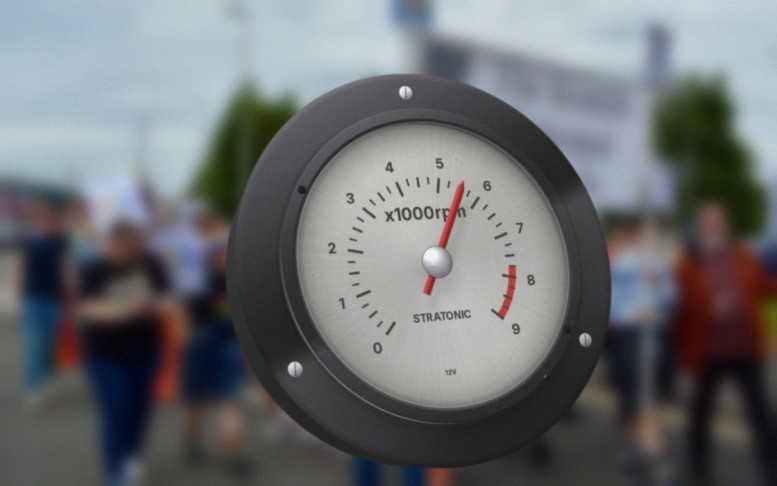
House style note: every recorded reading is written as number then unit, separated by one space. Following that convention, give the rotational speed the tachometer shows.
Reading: 5500 rpm
